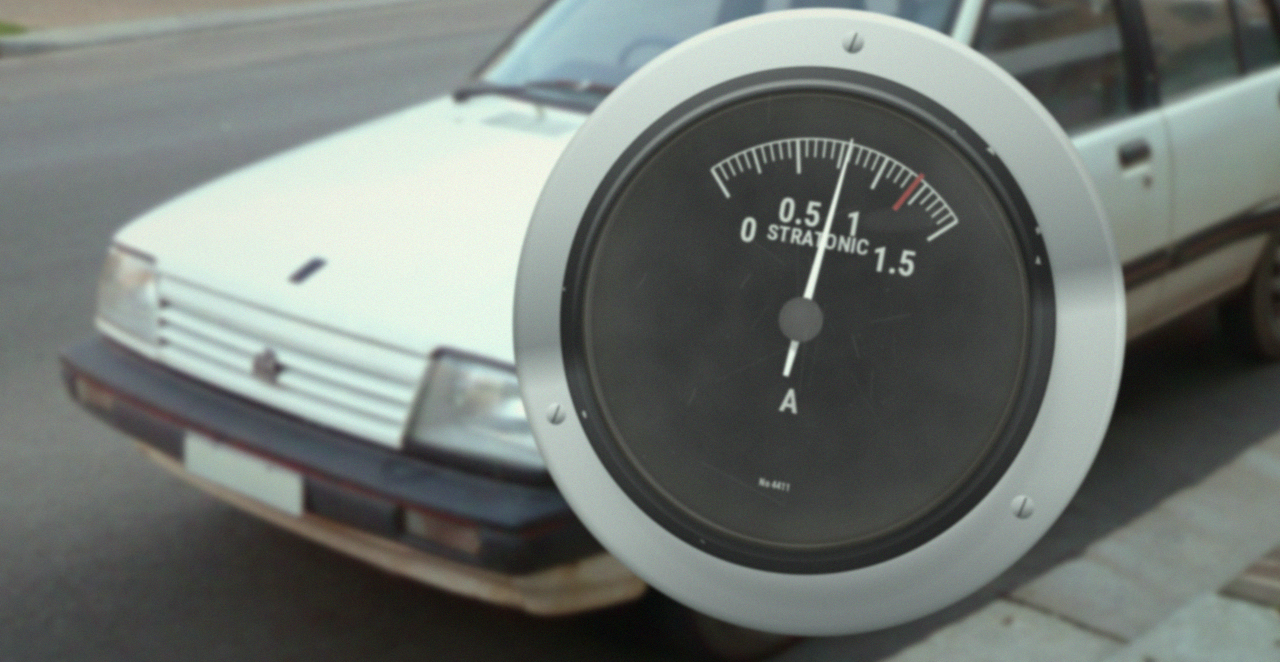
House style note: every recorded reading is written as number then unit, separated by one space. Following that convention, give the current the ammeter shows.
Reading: 0.8 A
